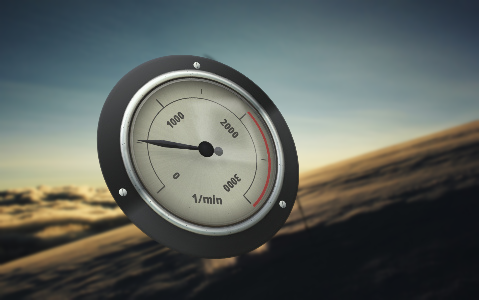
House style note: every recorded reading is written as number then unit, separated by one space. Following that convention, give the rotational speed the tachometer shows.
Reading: 500 rpm
